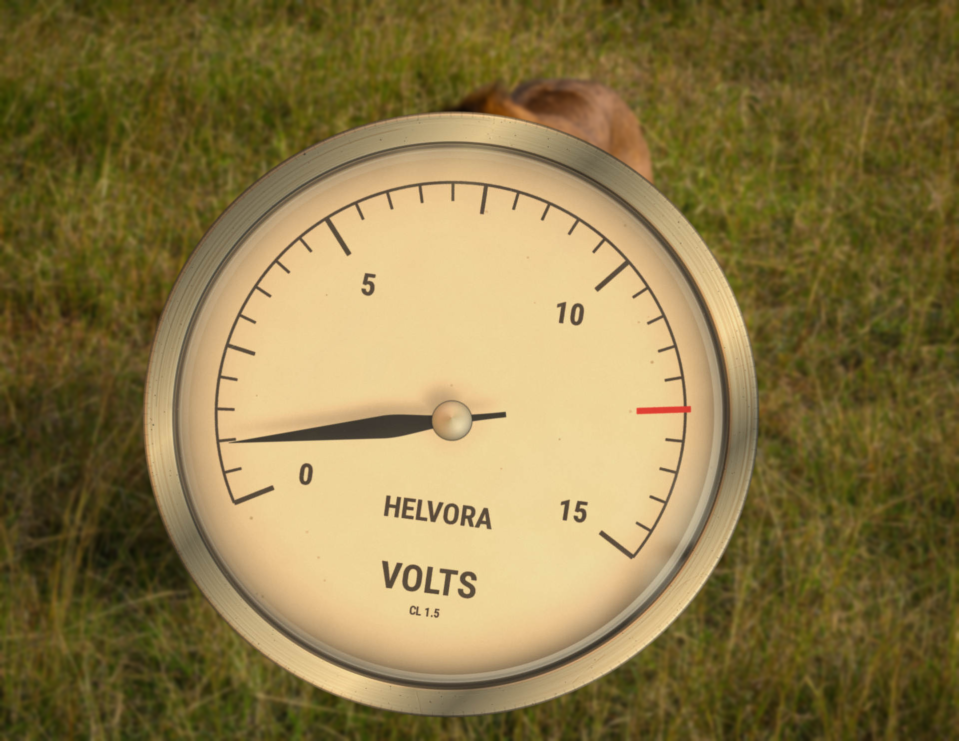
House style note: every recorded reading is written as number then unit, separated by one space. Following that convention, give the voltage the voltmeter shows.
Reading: 1 V
